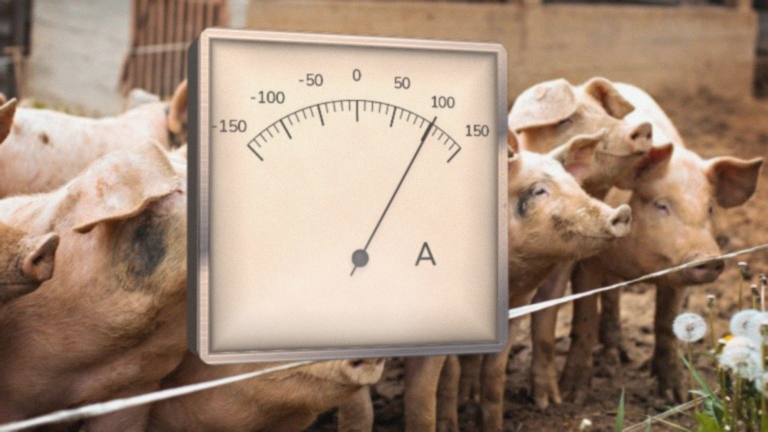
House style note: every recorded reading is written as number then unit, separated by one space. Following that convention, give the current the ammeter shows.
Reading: 100 A
